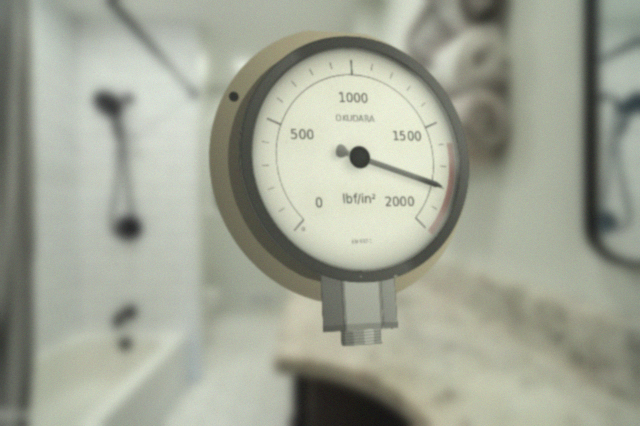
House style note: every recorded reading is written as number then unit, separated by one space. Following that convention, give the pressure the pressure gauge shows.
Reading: 1800 psi
